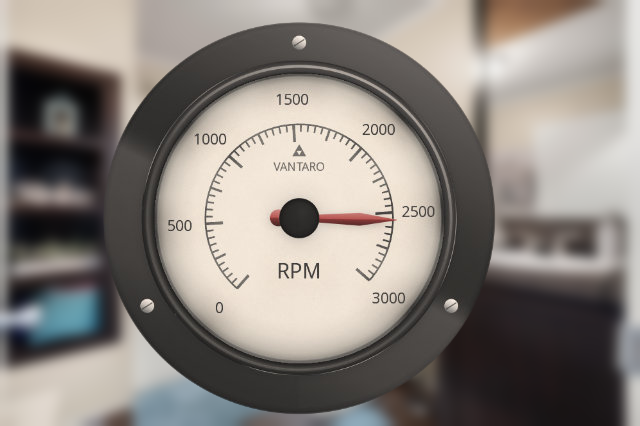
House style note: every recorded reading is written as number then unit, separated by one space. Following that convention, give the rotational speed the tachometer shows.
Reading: 2550 rpm
